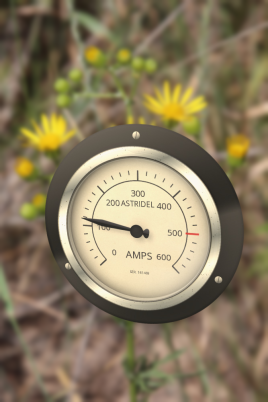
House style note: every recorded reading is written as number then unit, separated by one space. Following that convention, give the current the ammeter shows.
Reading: 120 A
